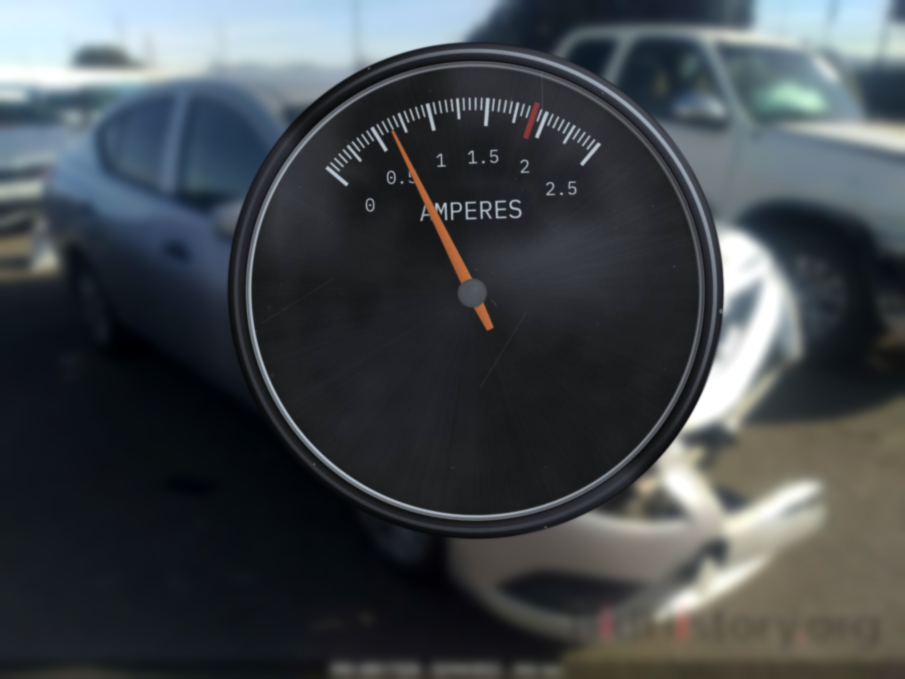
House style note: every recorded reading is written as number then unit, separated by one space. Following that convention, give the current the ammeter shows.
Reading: 0.65 A
